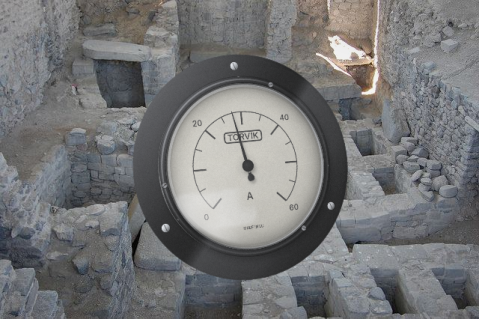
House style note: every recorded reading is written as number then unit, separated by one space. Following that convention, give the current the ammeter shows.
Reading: 27.5 A
